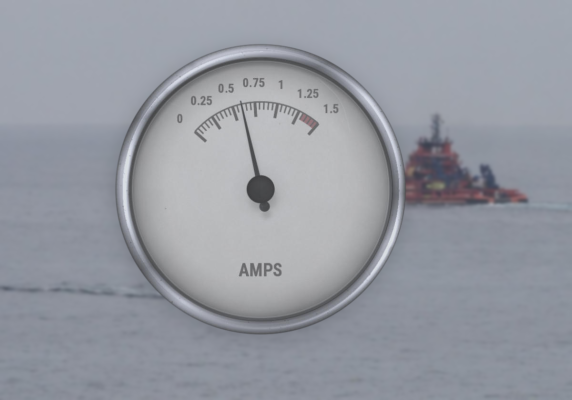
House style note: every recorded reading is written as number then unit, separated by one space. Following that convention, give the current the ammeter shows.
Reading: 0.6 A
